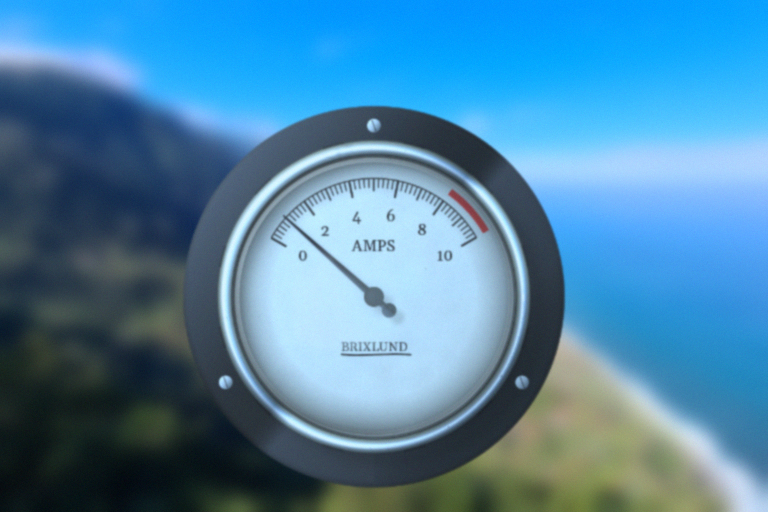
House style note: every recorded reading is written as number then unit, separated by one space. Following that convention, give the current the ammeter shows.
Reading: 1 A
